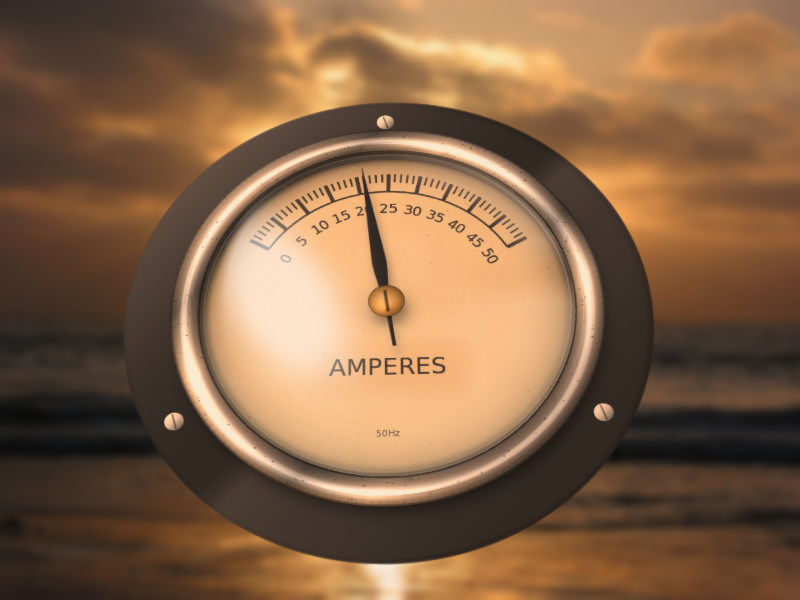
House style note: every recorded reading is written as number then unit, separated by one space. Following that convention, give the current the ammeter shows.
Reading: 21 A
